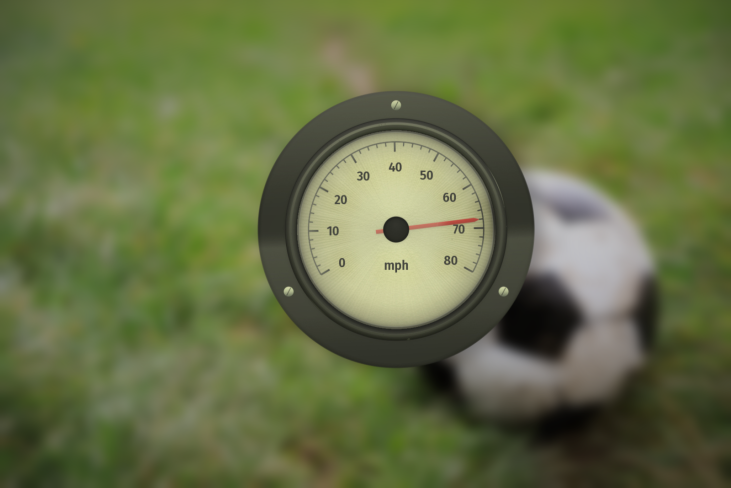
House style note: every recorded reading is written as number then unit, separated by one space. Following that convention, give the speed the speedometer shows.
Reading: 68 mph
